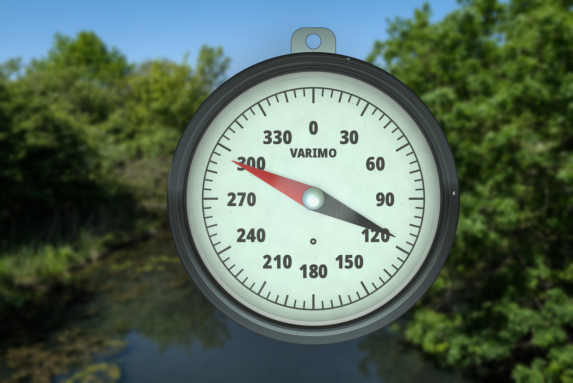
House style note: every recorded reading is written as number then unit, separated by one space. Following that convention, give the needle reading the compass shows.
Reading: 295 °
